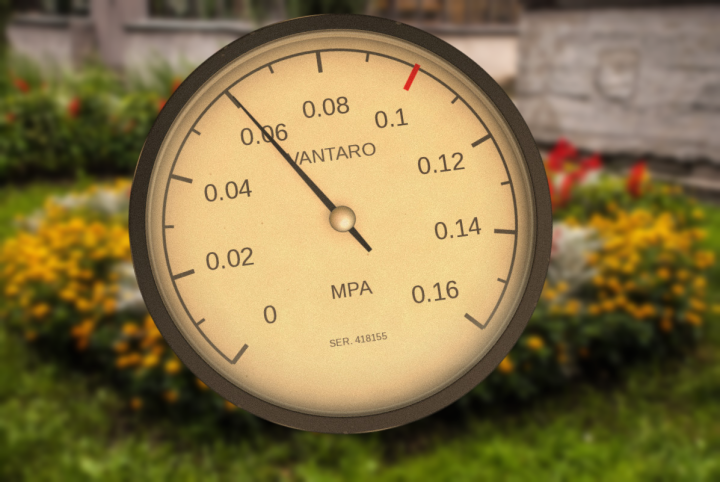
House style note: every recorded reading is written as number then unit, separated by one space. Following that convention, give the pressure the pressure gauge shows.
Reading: 0.06 MPa
